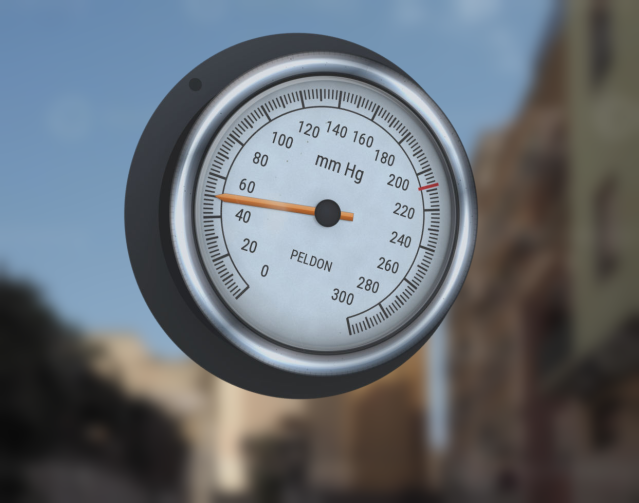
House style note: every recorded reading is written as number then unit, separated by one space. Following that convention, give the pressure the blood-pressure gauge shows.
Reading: 50 mmHg
